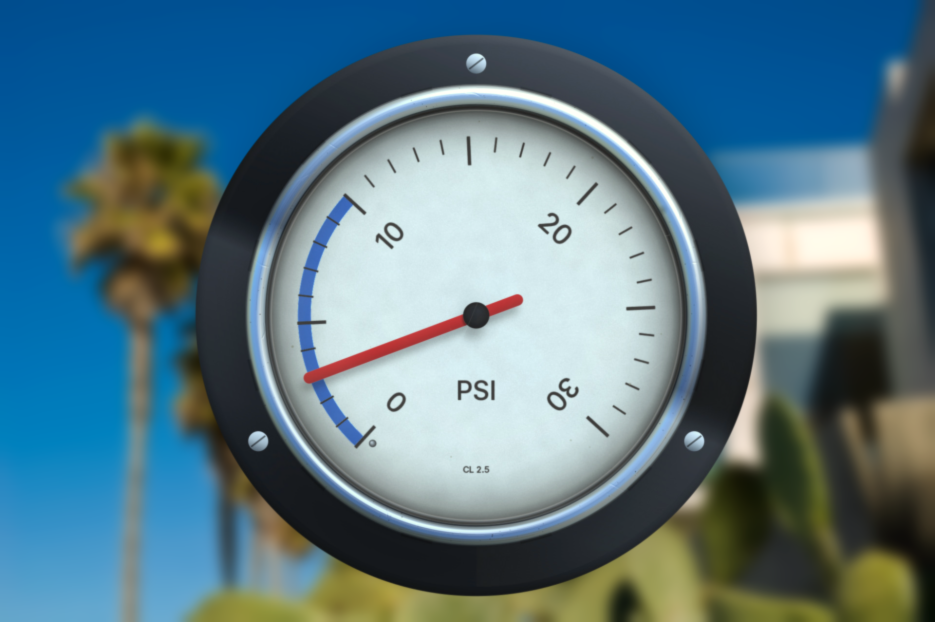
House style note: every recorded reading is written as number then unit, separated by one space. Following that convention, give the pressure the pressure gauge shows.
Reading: 3 psi
